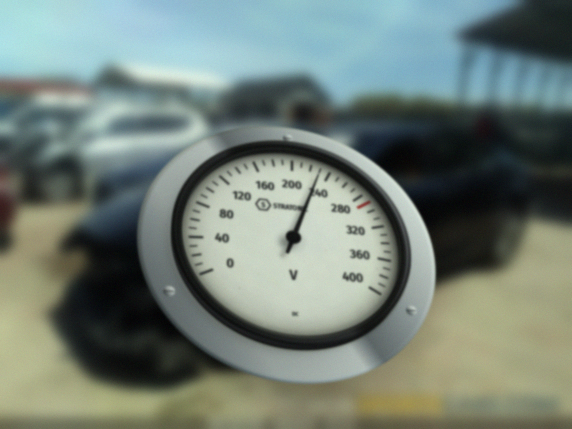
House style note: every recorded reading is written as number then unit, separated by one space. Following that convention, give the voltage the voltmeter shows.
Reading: 230 V
